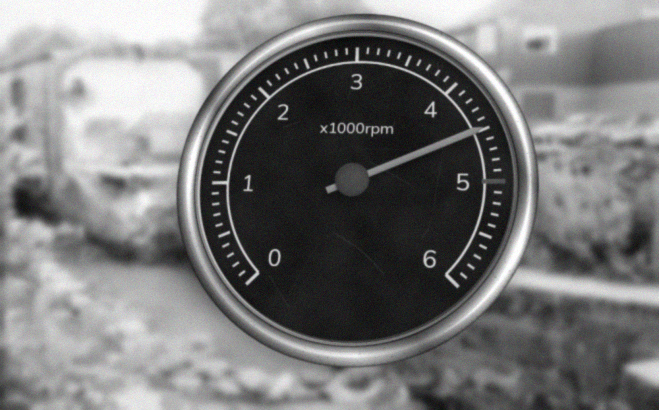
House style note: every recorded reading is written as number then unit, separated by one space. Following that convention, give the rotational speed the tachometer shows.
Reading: 4500 rpm
